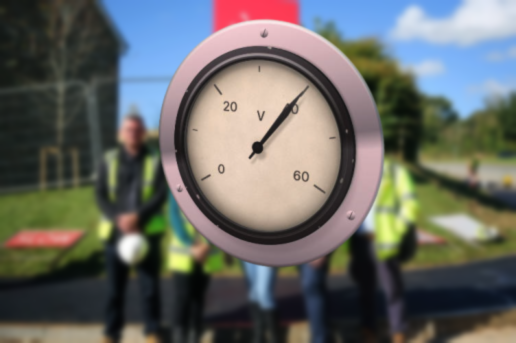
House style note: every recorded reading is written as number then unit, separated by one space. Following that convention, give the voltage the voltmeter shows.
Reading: 40 V
